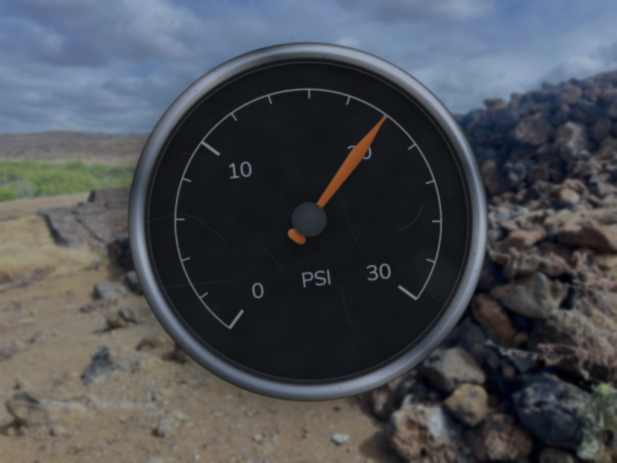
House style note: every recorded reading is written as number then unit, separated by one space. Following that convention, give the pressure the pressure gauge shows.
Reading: 20 psi
